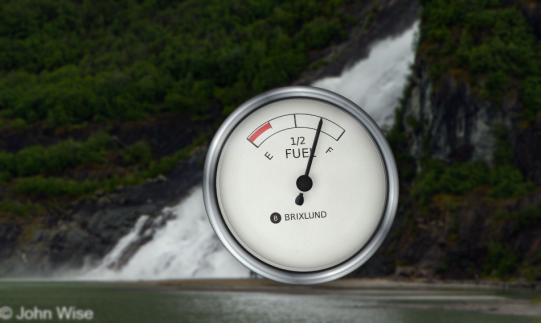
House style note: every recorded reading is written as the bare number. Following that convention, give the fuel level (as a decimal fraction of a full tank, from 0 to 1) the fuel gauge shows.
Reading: 0.75
